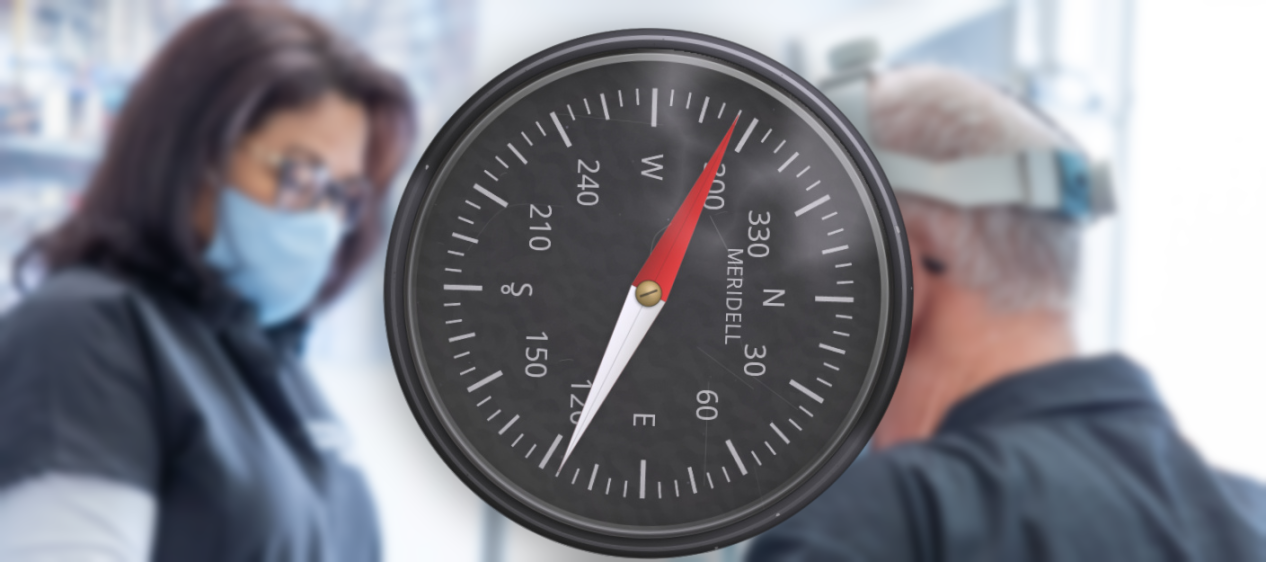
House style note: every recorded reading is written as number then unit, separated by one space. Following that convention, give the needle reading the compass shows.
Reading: 295 °
